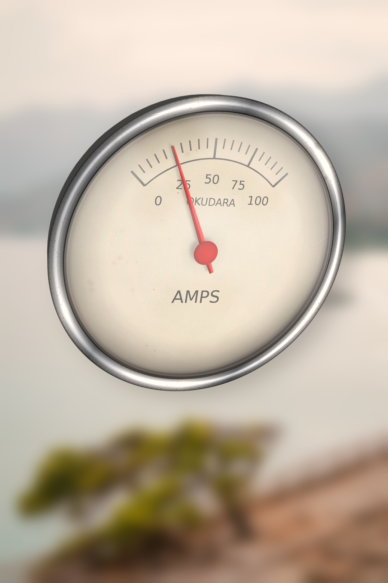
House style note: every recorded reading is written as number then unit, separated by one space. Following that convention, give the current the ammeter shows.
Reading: 25 A
